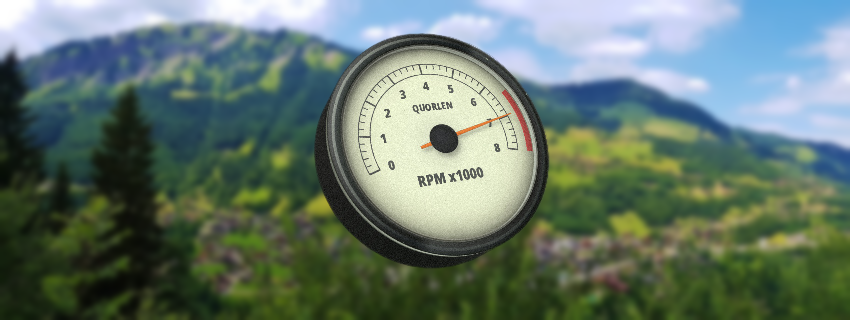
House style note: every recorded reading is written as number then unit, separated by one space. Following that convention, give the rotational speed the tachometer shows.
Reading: 7000 rpm
